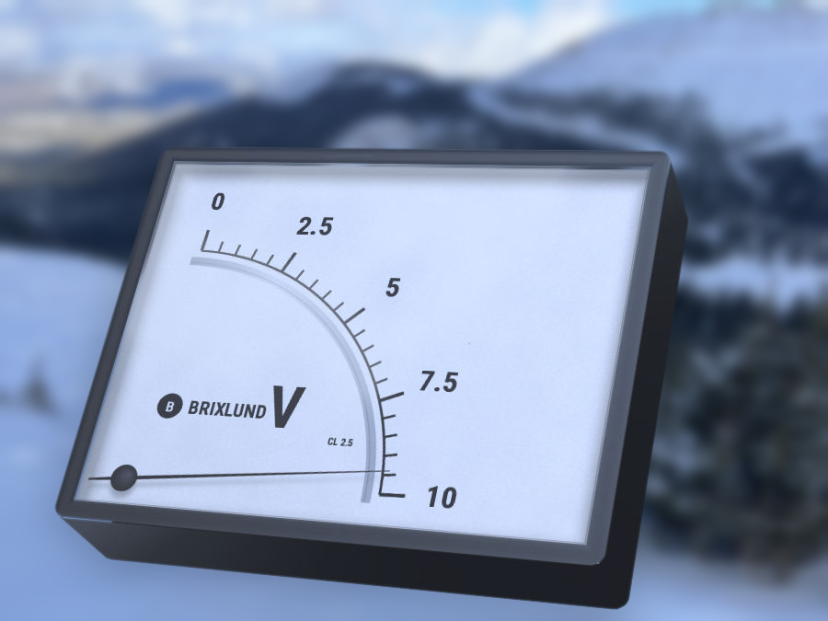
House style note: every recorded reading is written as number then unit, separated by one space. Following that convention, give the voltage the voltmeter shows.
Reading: 9.5 V
